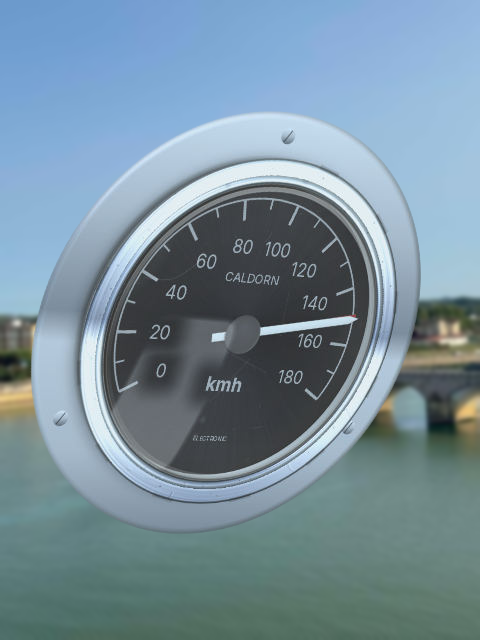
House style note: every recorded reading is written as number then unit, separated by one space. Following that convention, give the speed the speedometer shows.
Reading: 150 km/h
